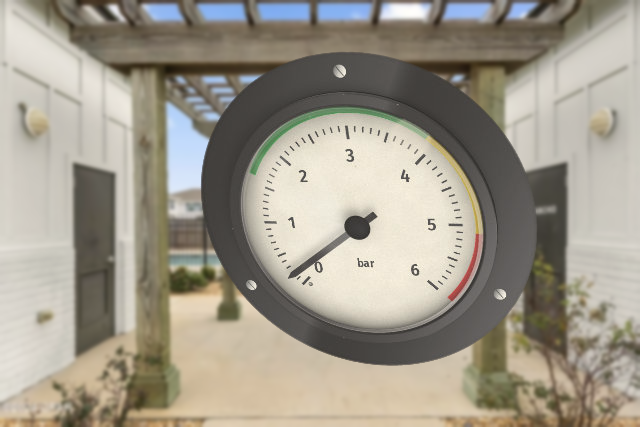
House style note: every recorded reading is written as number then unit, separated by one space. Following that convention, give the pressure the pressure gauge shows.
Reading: 0.2 bar
